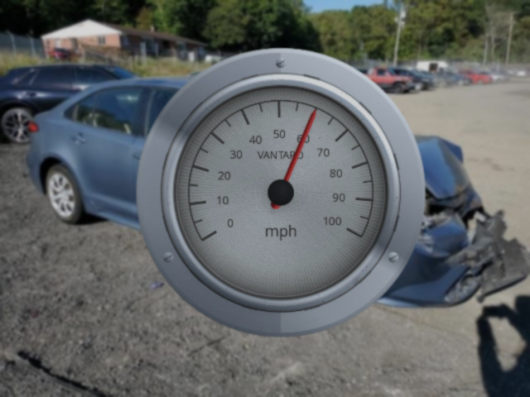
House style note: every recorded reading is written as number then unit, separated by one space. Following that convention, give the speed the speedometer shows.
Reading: 60 mph
